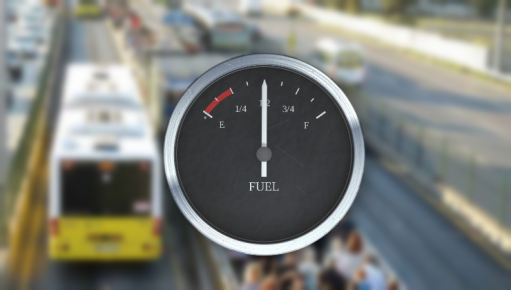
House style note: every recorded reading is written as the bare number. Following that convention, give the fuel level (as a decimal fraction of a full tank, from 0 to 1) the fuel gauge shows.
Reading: 0.5
